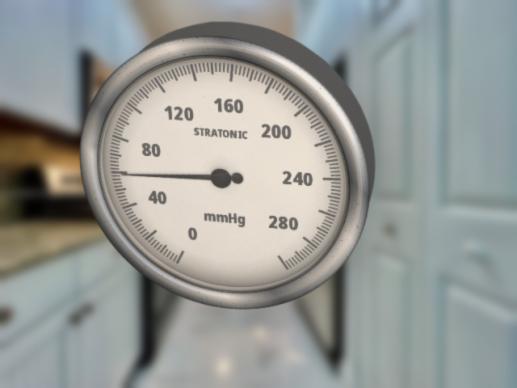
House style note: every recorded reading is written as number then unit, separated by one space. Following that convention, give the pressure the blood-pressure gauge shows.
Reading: 60 mmHg
